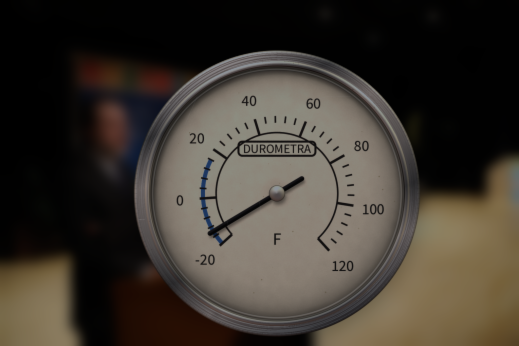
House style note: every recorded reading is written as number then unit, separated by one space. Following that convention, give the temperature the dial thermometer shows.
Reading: -14 °F
